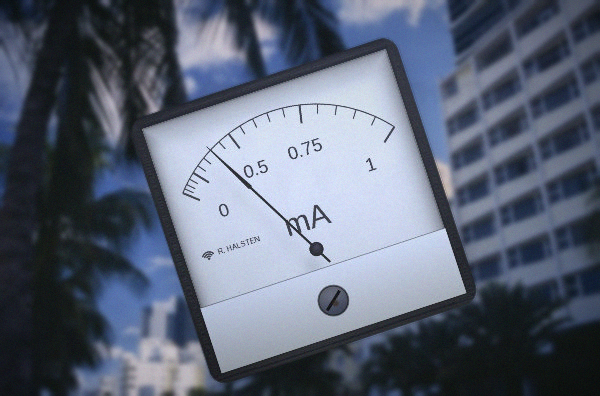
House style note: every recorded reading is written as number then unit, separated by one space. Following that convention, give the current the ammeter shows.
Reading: 0.4 mA
